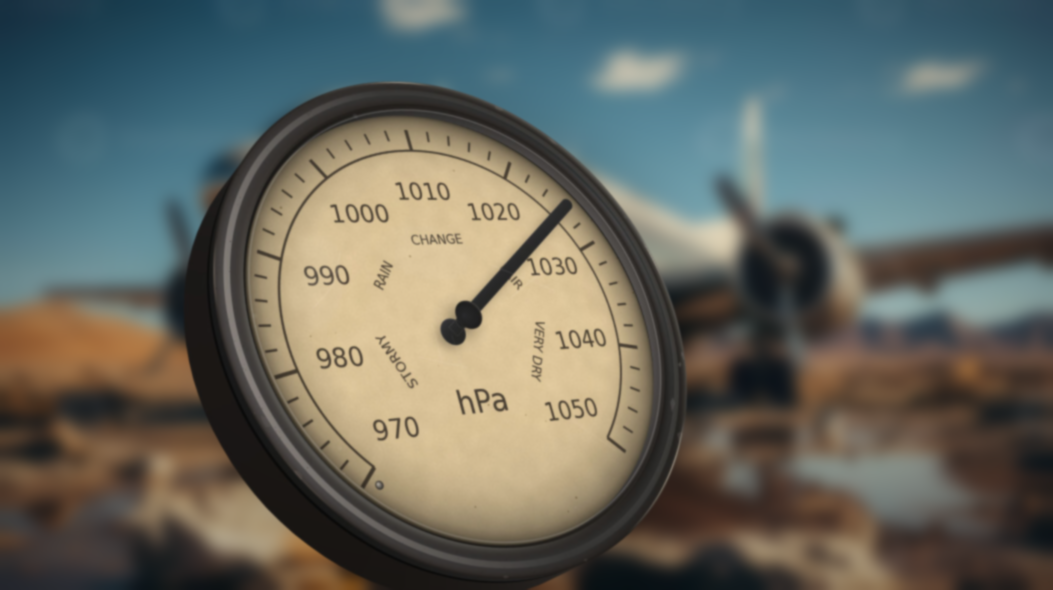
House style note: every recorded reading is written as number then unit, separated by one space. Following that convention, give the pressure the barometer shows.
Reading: 1026 hPa
